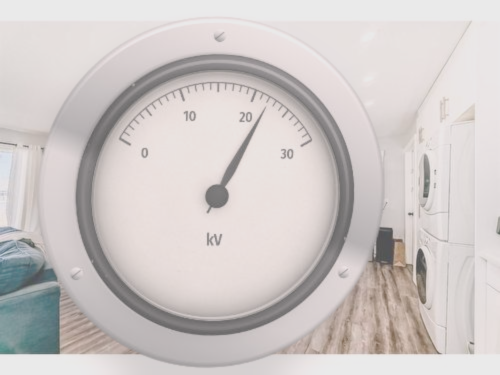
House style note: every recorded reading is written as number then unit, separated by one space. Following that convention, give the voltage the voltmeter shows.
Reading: 22 kV
